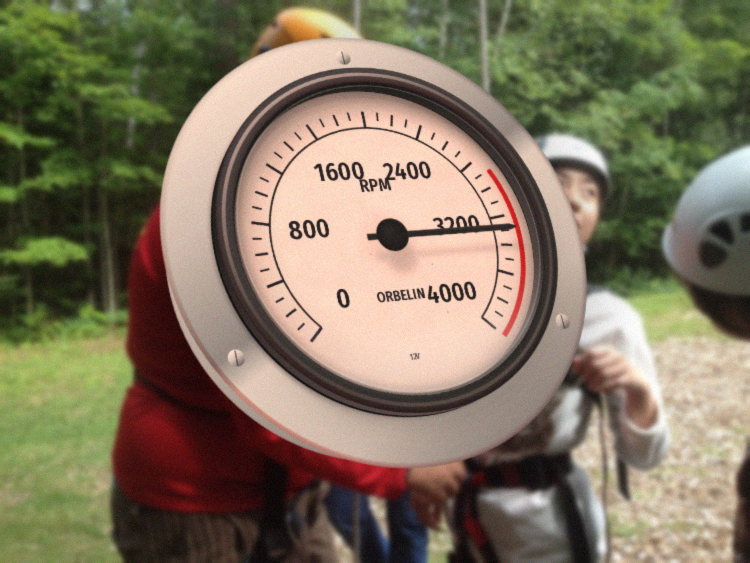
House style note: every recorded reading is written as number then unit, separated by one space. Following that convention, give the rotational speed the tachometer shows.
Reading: 3300 rpm
